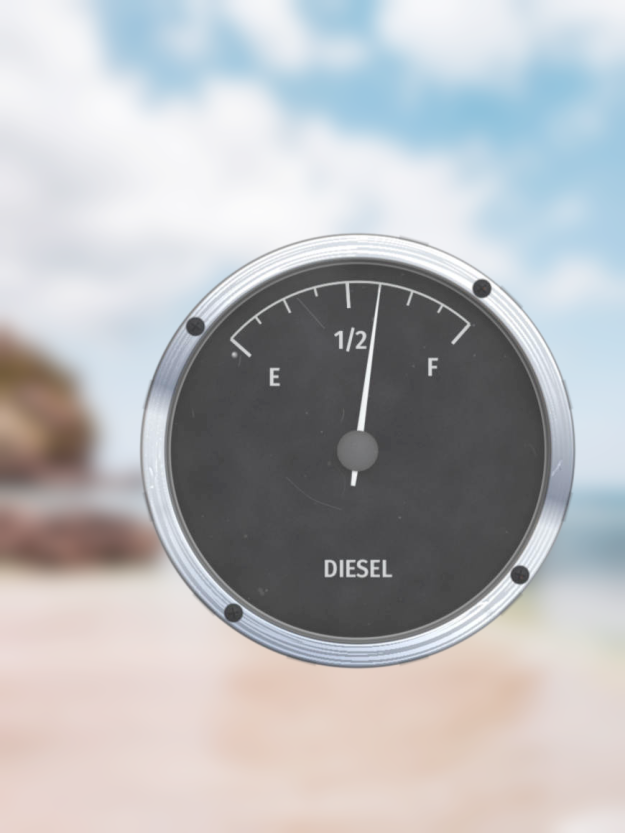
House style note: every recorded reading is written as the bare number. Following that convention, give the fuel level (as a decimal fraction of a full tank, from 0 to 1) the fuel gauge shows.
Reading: 0.625
